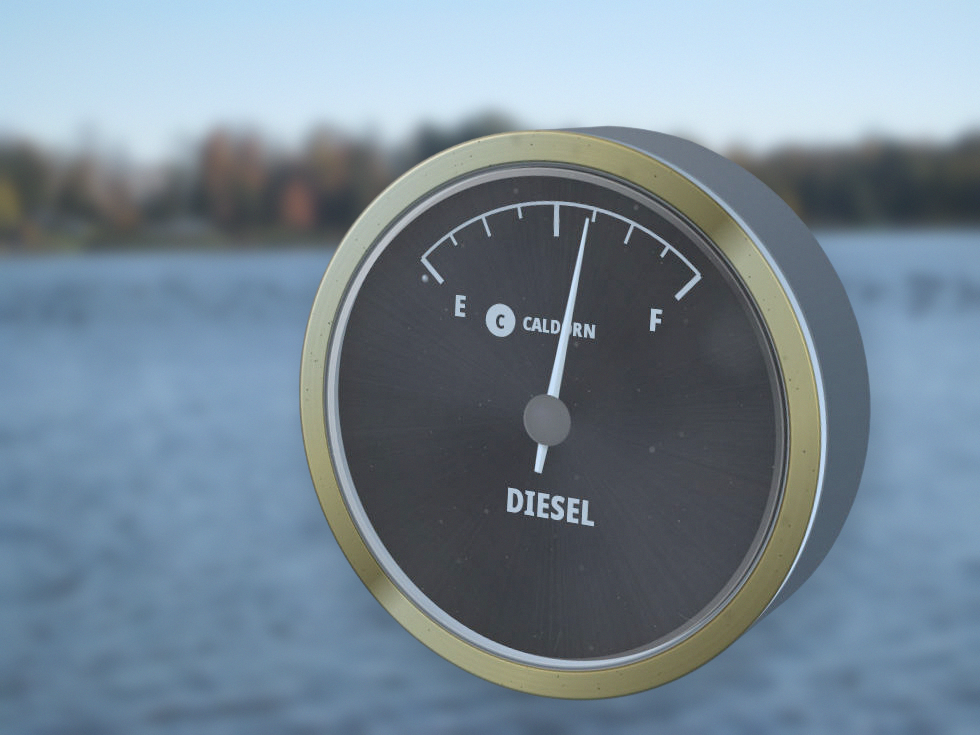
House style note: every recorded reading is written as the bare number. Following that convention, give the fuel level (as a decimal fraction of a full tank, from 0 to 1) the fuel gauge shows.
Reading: 0.625
